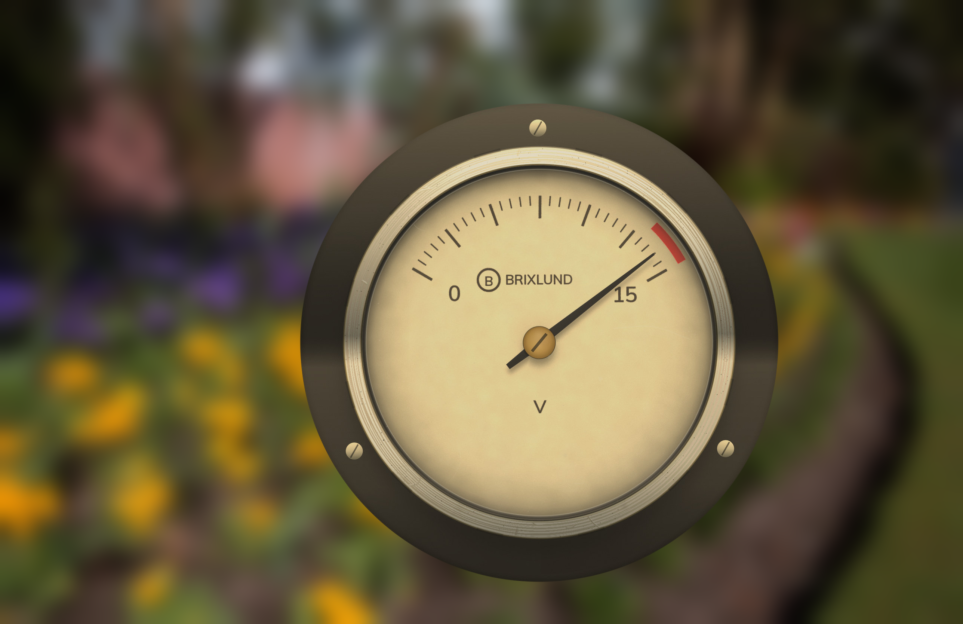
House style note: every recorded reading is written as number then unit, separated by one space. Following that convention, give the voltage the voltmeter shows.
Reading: 14 V
